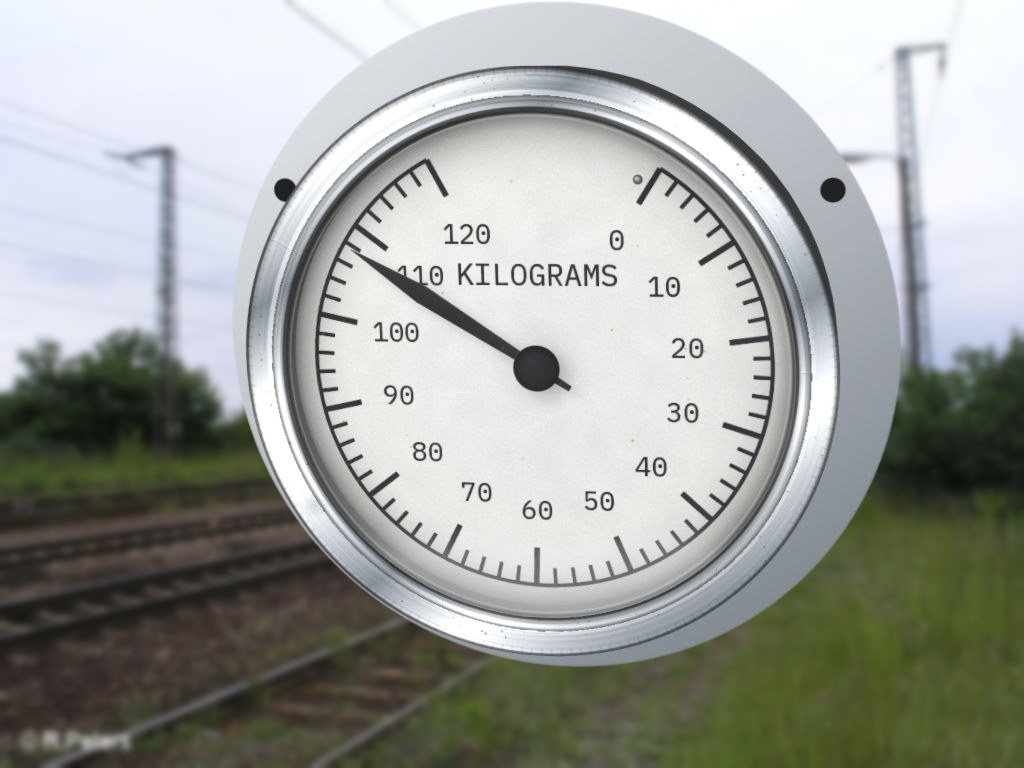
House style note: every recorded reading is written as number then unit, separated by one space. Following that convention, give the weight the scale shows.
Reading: 108 kg
